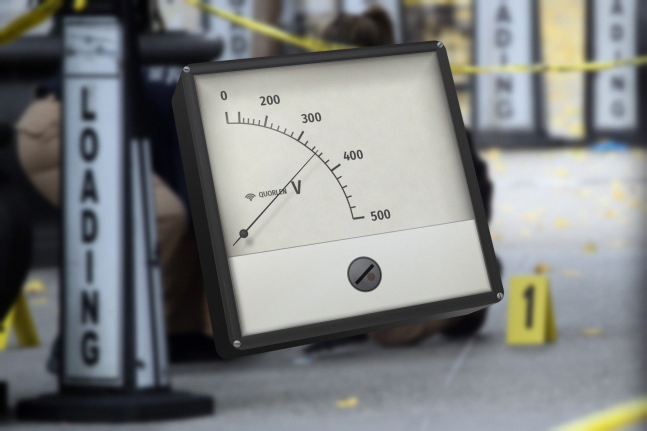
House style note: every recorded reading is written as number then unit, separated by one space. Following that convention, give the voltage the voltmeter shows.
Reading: 350 V
